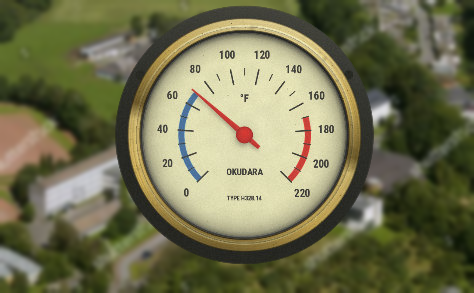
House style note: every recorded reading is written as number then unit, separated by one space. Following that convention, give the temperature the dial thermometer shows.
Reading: 70 °F
